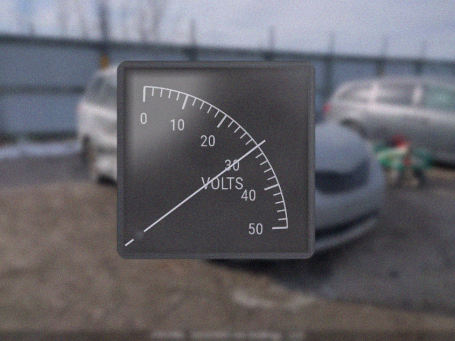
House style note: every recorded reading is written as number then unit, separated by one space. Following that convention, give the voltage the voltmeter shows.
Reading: 30 V
